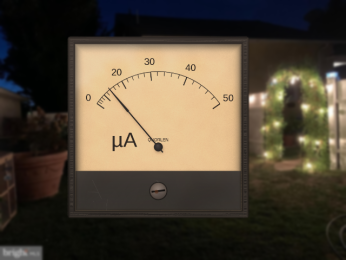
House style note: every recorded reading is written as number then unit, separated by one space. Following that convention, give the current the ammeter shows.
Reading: 14 µA
